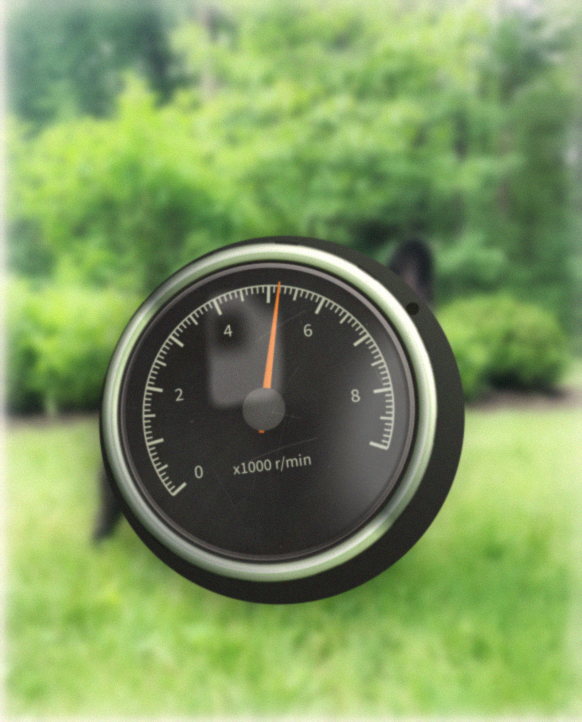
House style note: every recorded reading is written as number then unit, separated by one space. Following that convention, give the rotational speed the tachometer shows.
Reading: 5200 rpm
